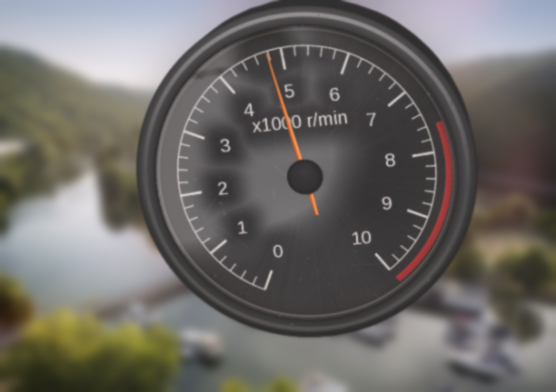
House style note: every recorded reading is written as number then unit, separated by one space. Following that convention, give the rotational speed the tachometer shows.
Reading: 4800 rpm
